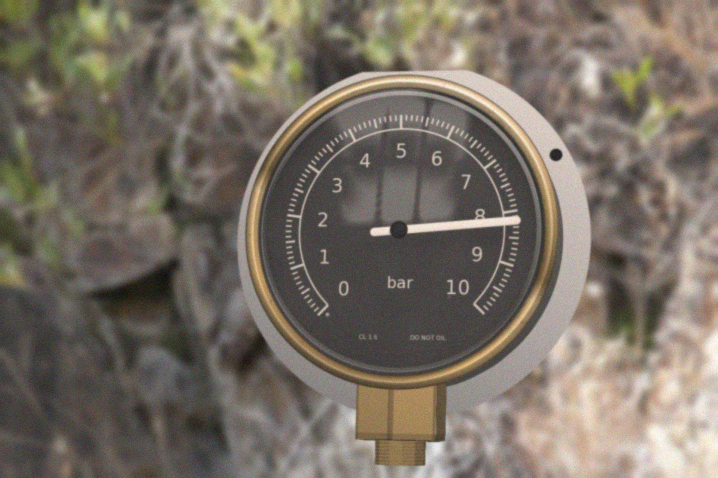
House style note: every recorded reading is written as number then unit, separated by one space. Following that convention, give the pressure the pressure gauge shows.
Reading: 8.2 bar
